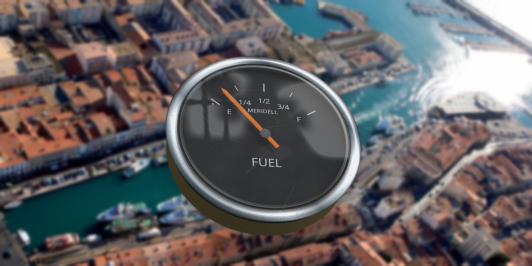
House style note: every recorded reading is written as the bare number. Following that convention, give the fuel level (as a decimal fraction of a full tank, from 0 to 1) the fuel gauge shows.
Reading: 0.125
